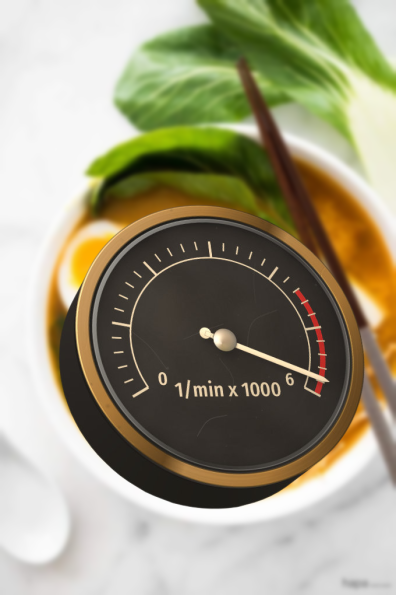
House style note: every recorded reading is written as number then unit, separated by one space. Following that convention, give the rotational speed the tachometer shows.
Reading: 5800 rpm
